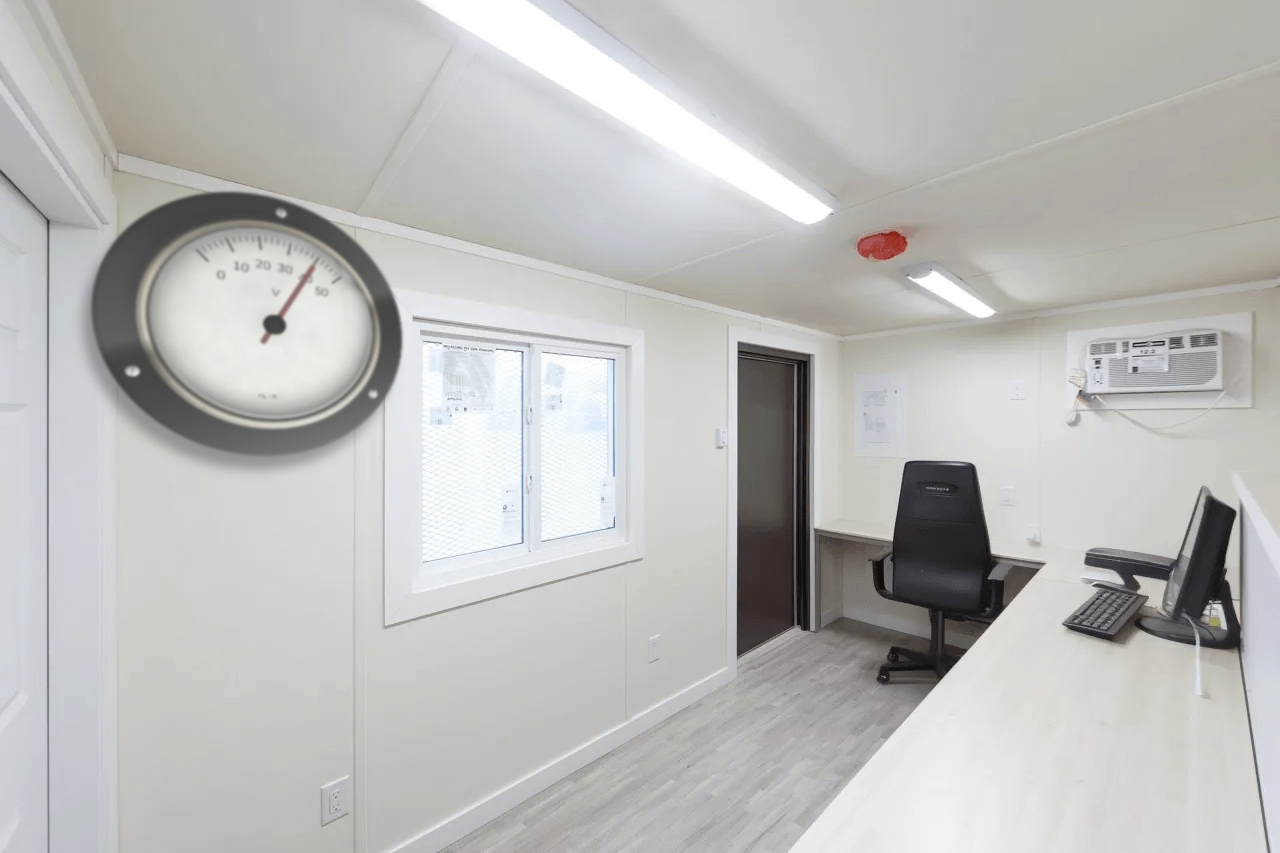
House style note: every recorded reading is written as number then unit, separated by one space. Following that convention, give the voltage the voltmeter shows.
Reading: 40 V
